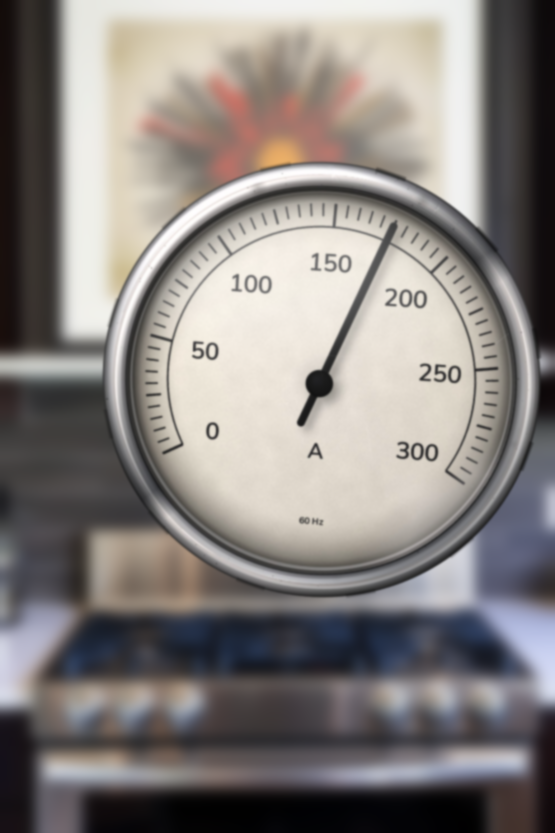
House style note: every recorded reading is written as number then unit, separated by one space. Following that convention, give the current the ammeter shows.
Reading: 175 A
